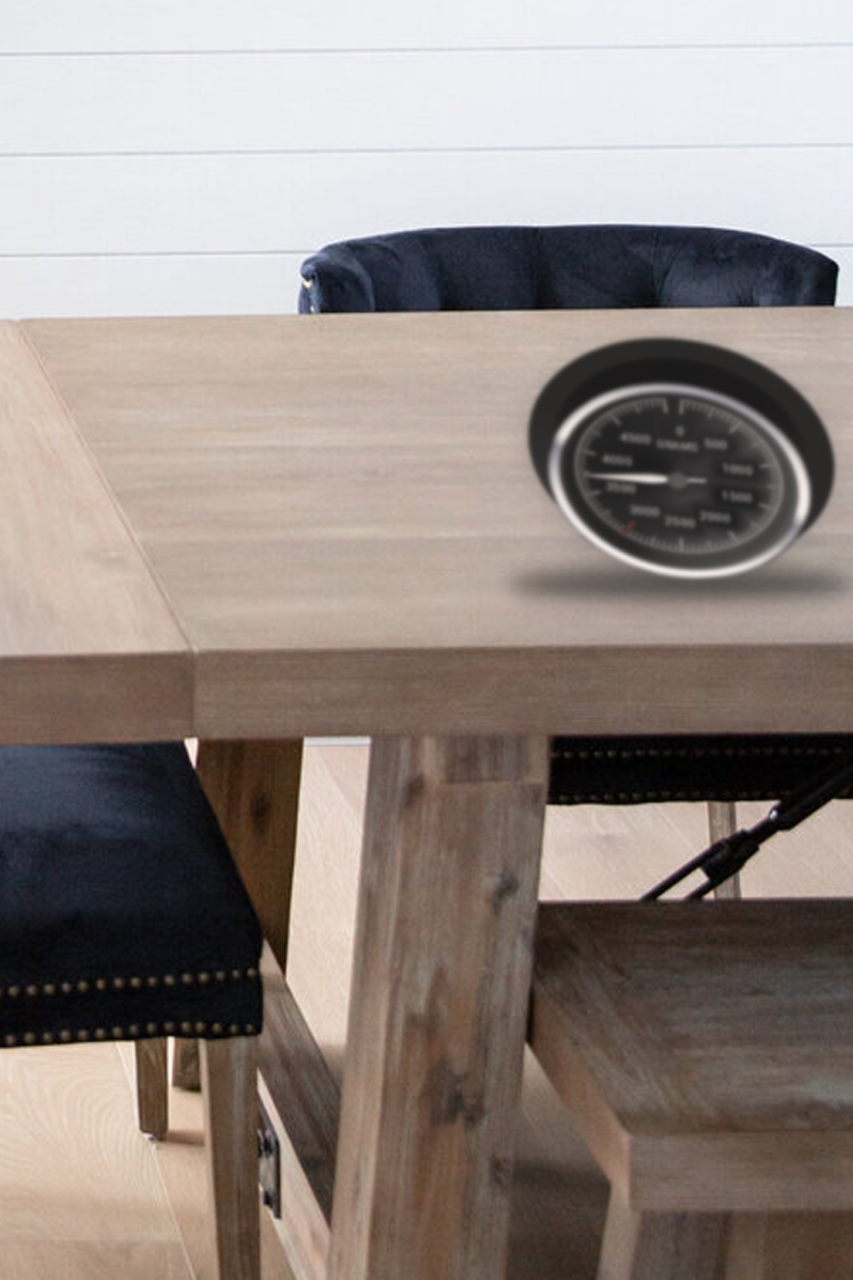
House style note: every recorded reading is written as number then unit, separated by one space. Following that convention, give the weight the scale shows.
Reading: 3750 g
